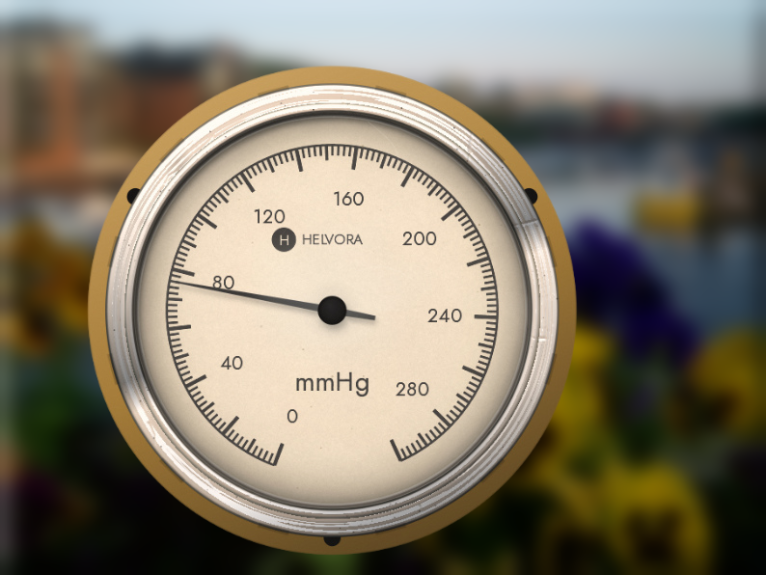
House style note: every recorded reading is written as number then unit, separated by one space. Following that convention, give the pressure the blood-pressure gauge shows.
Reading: 76 mmHg
